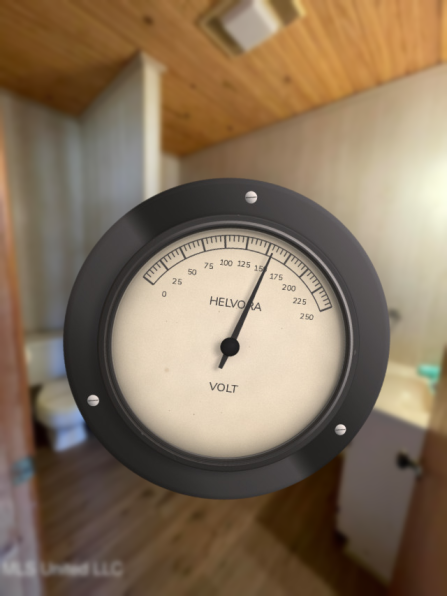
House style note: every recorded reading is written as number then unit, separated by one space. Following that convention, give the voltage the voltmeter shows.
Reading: 155 V
